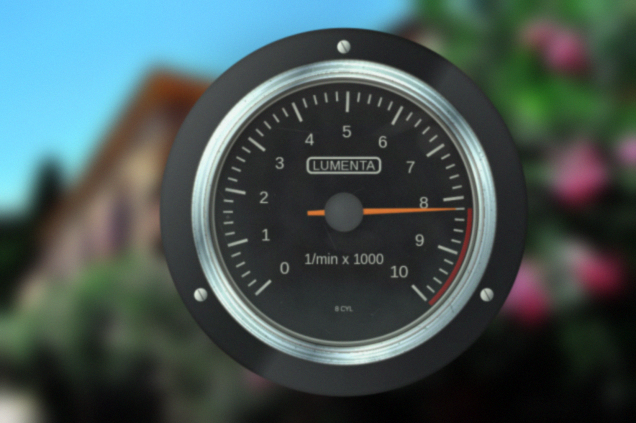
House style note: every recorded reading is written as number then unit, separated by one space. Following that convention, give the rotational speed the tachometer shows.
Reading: 8200 rpm
